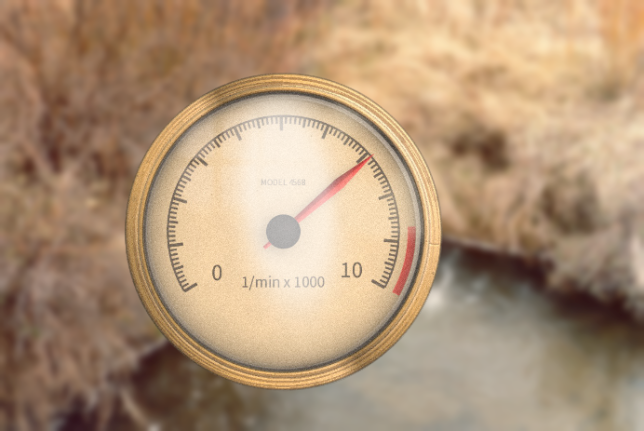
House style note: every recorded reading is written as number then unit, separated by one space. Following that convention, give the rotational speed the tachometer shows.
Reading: 7100 rpm
